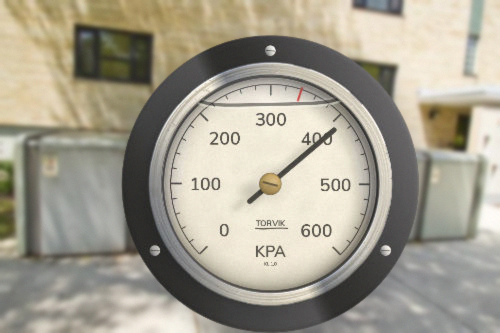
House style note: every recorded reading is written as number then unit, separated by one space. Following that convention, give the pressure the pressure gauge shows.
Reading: 410 kPa
